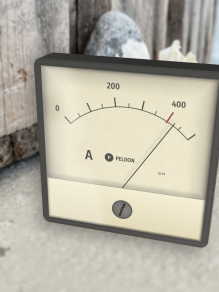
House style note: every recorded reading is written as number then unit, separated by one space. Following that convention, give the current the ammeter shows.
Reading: 425 A
